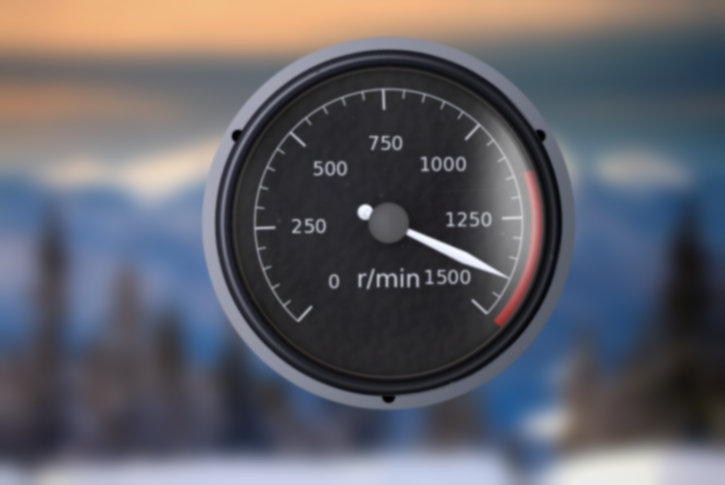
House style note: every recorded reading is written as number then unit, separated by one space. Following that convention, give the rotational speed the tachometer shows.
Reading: 1400 rpm
